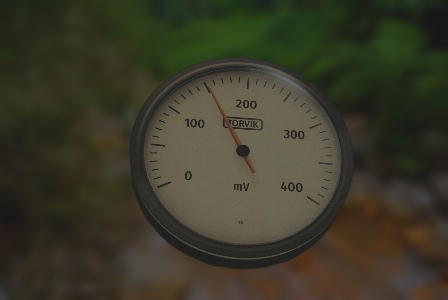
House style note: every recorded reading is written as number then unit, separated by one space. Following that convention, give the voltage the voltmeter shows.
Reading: 150 mV
